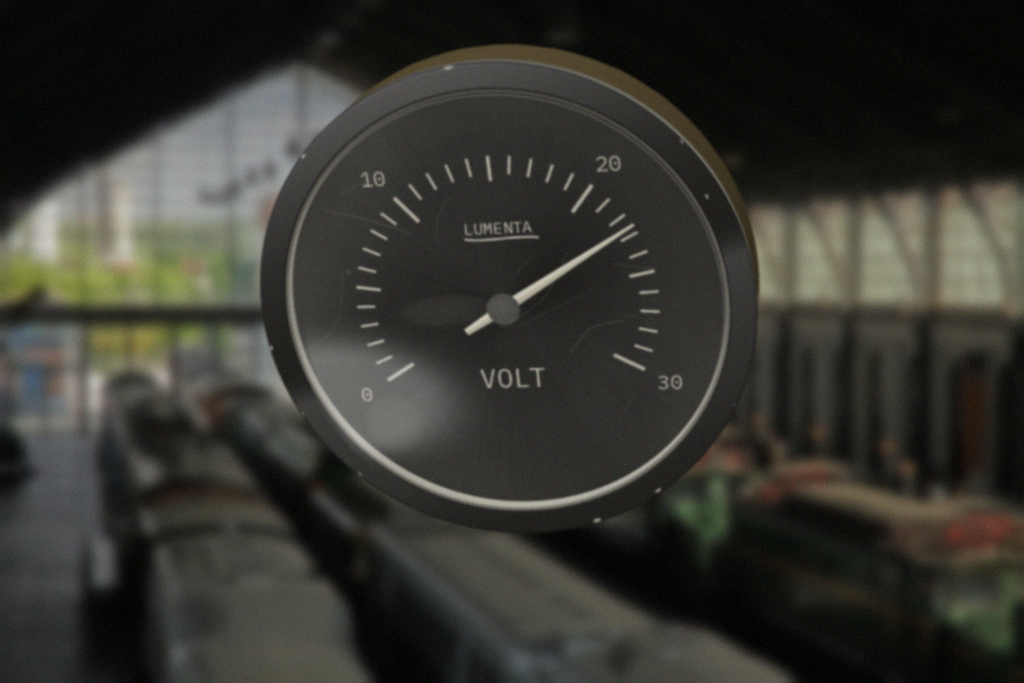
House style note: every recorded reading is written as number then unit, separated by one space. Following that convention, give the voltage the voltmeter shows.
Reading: 22.5 V
